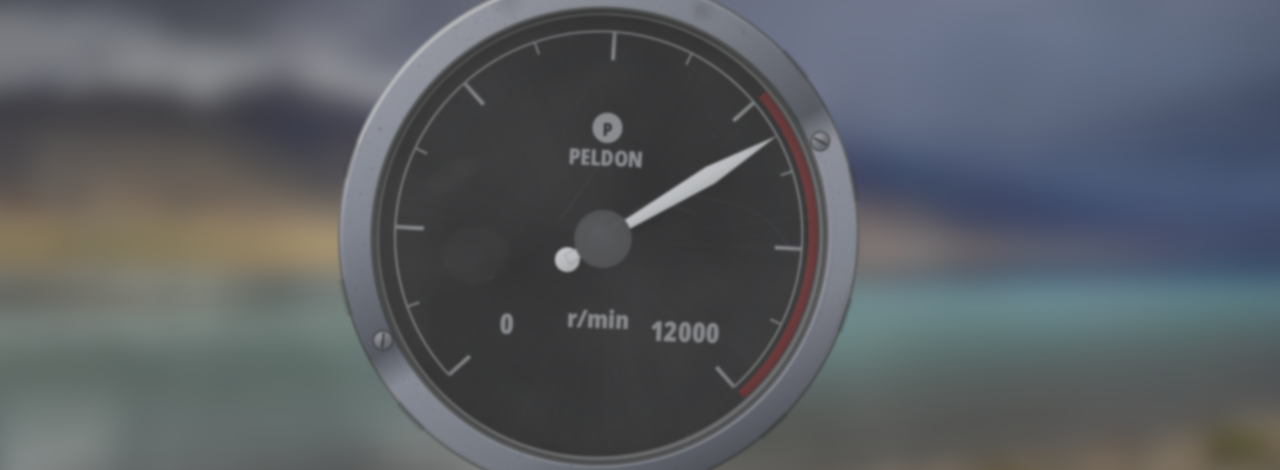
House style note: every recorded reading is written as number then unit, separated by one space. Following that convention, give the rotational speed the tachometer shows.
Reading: 8500 rpm
